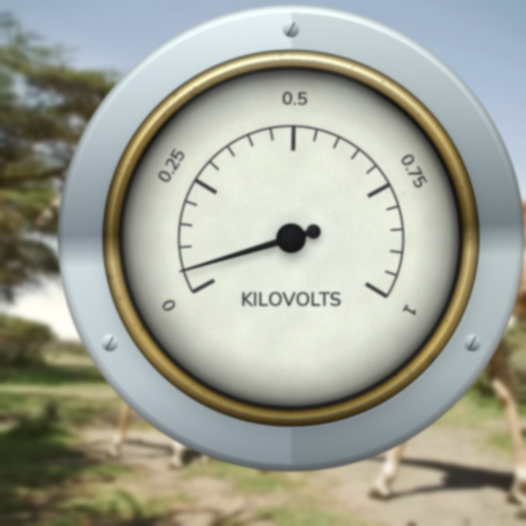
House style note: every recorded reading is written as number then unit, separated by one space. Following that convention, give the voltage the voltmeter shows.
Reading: 0.05 kV
